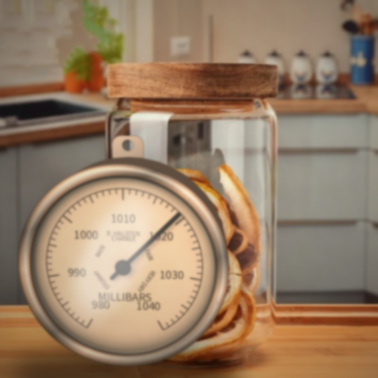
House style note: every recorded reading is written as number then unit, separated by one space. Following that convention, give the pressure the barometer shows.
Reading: 1019 mbar
